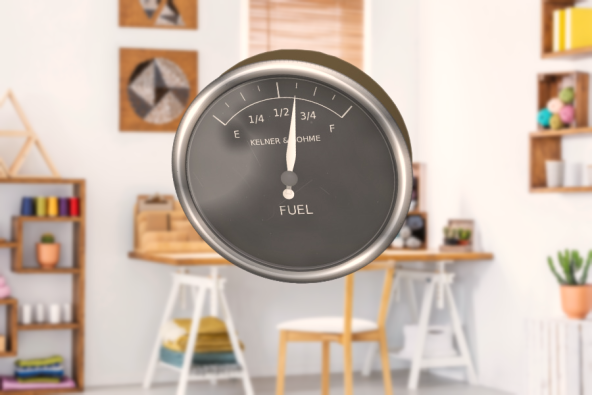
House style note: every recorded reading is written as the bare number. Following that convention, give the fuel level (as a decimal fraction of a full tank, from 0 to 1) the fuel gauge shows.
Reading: 0.625
